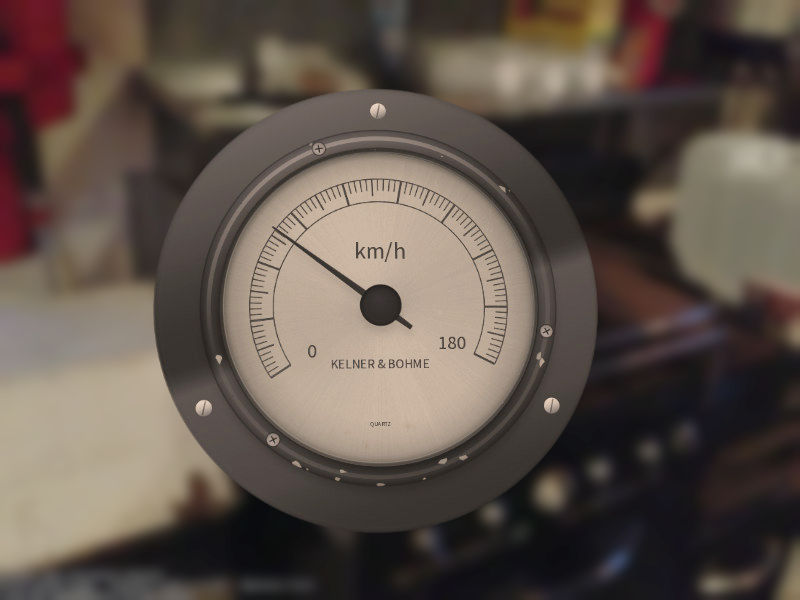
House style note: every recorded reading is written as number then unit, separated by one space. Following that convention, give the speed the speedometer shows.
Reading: 52 km/h
